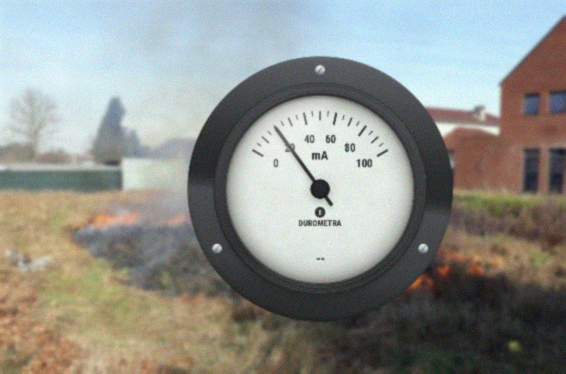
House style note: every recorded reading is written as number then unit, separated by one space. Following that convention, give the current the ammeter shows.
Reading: 20 mA
